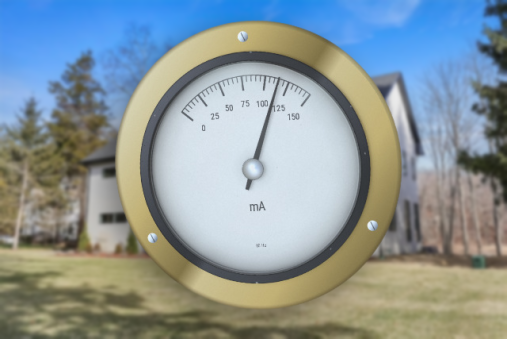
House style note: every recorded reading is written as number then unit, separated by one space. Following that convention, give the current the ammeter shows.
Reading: 115 mA
